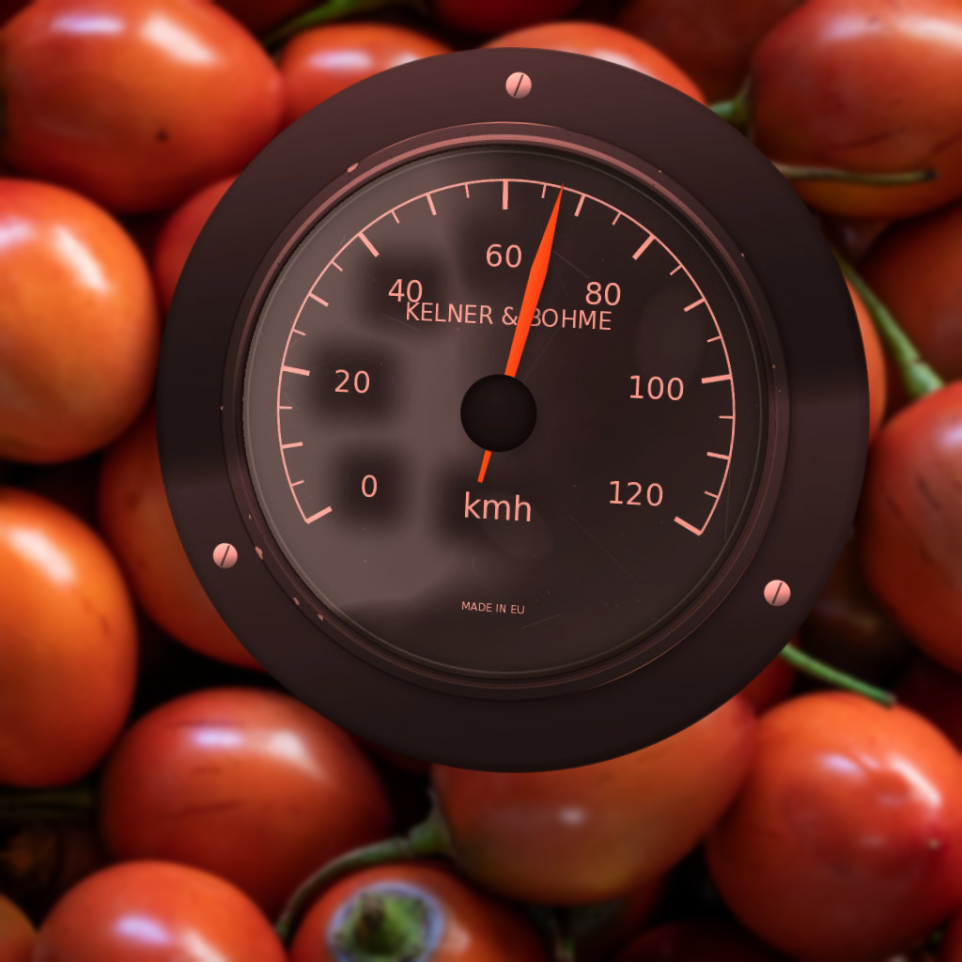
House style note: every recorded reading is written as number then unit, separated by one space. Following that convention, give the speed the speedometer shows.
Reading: 67.5 km/h
